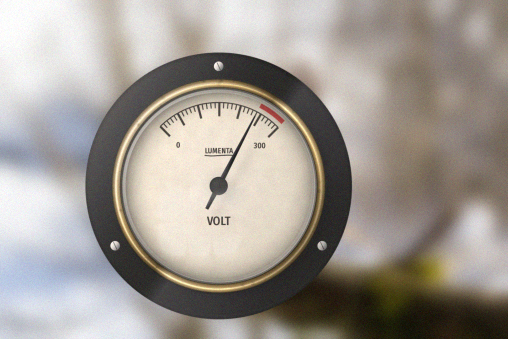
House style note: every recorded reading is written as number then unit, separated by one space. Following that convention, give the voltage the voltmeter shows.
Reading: 240 V
